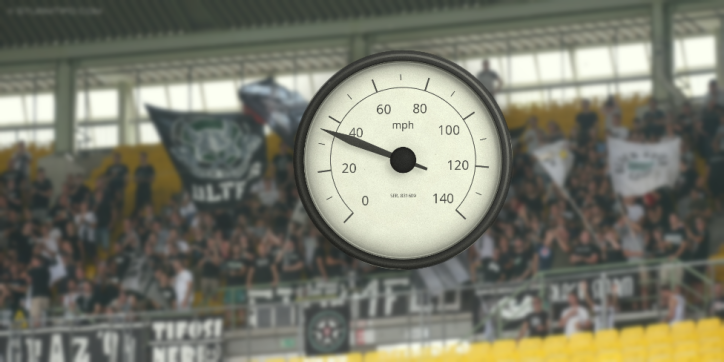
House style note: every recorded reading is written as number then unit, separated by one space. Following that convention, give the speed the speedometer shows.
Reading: 35 mph
